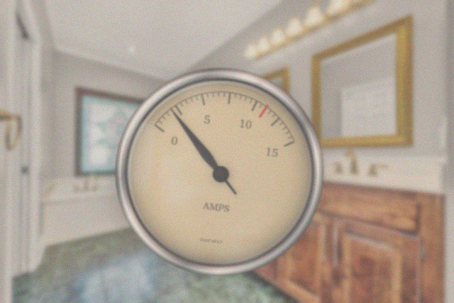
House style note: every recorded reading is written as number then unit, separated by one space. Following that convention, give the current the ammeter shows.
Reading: 2 A
